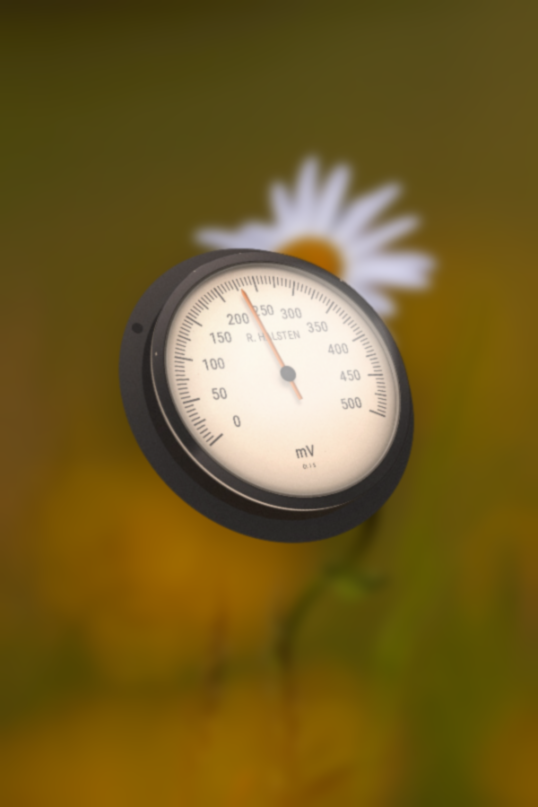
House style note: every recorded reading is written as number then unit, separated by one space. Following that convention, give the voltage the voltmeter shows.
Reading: 225 mV
